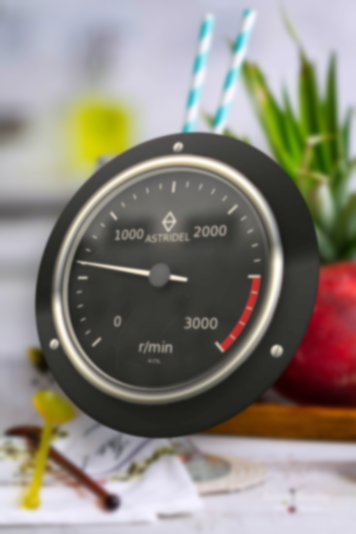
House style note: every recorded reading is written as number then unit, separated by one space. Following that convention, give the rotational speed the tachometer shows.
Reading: 600 rpm
